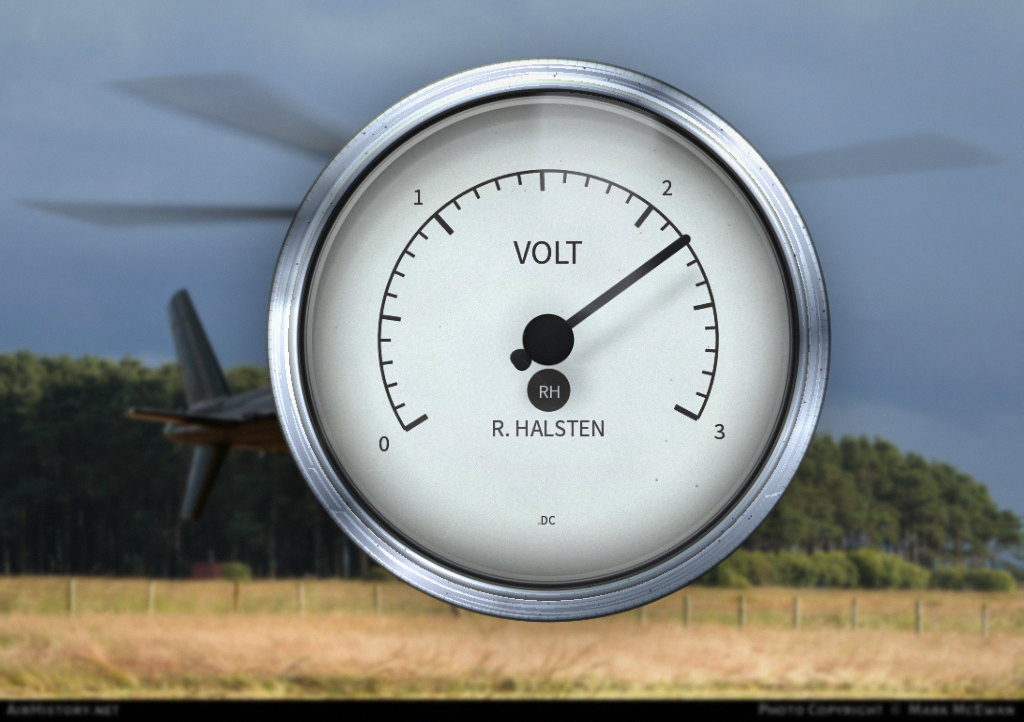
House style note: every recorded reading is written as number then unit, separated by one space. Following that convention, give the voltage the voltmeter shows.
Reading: 2.2 V
